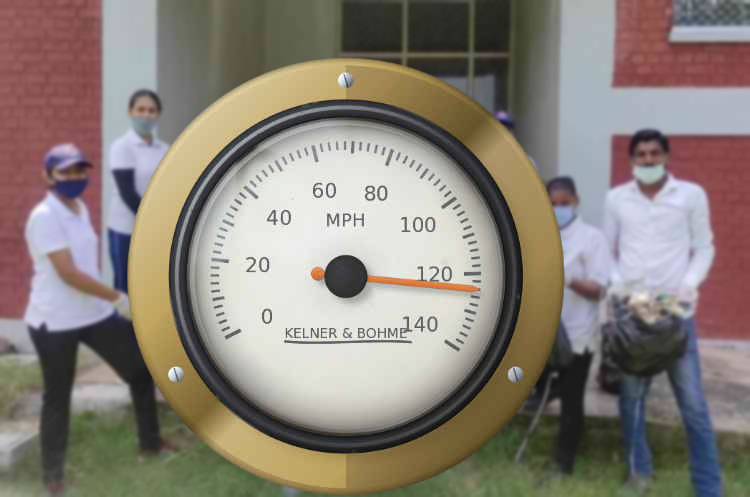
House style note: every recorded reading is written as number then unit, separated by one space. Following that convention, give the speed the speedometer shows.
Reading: 124 mph
